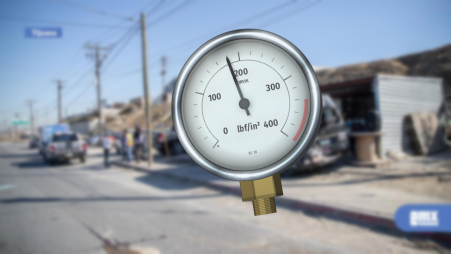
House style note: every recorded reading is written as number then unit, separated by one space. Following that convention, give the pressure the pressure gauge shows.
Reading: 180 psi
